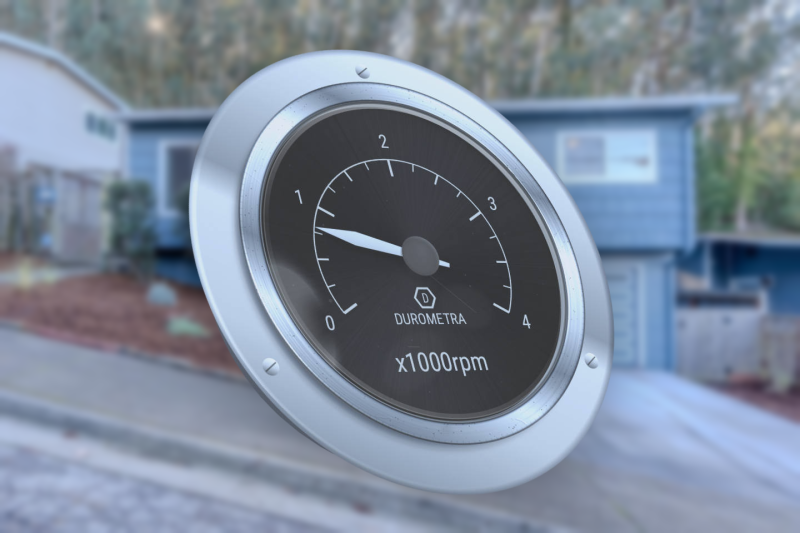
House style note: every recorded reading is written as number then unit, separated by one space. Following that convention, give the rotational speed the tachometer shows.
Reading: 750 rpm
